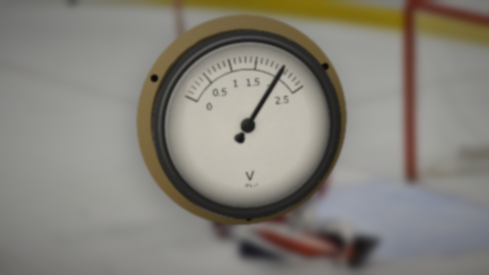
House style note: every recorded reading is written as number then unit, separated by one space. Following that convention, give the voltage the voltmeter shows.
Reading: 2 V
